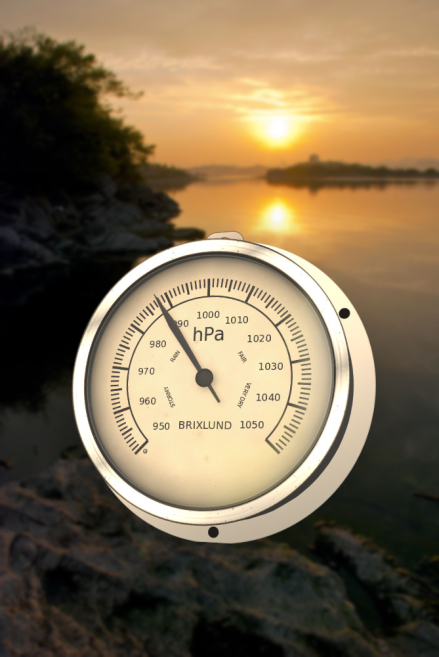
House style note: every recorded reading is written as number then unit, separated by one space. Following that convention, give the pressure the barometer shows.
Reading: 988 hPa
